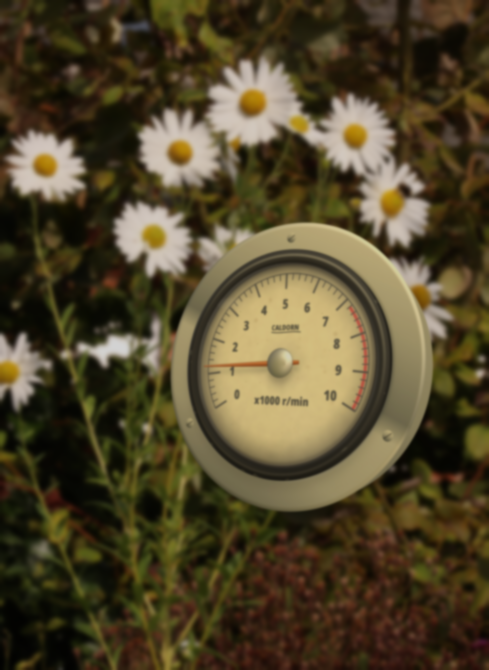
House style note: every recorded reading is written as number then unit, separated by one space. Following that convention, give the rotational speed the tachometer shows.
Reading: 1200 rpm
